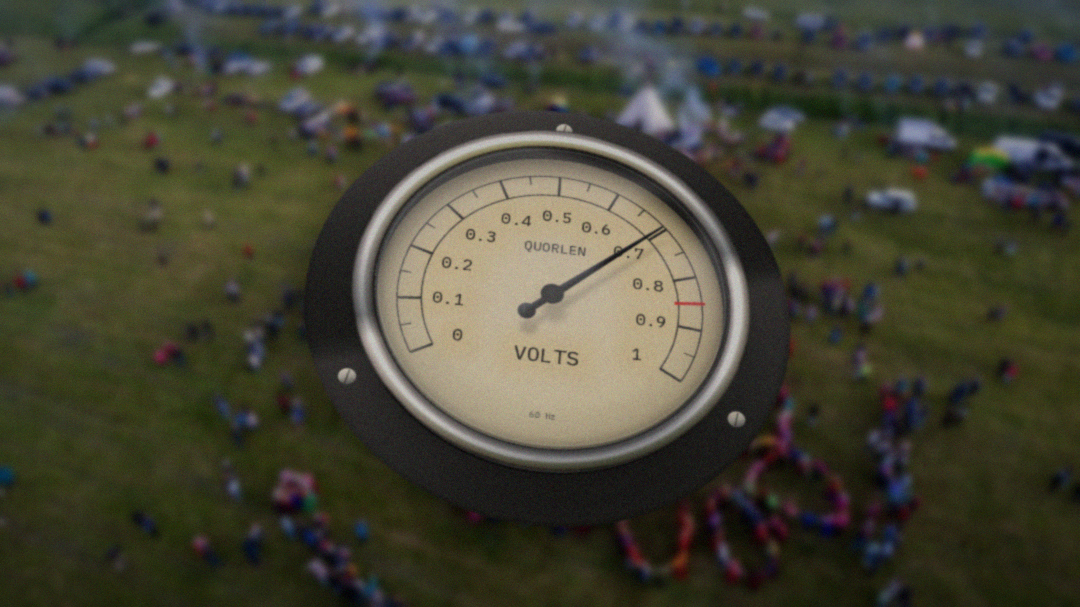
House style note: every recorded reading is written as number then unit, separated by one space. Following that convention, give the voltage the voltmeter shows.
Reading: 0.7 V
